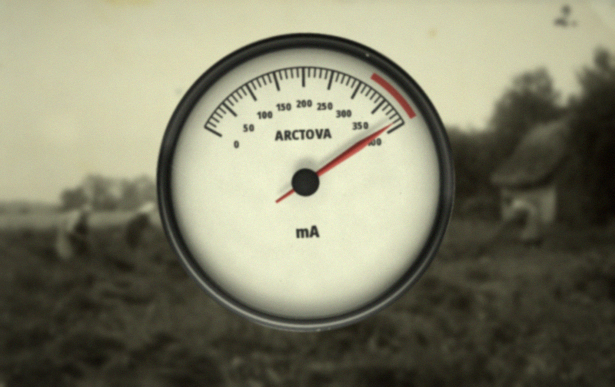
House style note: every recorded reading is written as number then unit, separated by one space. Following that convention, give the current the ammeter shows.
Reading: 390 mA
